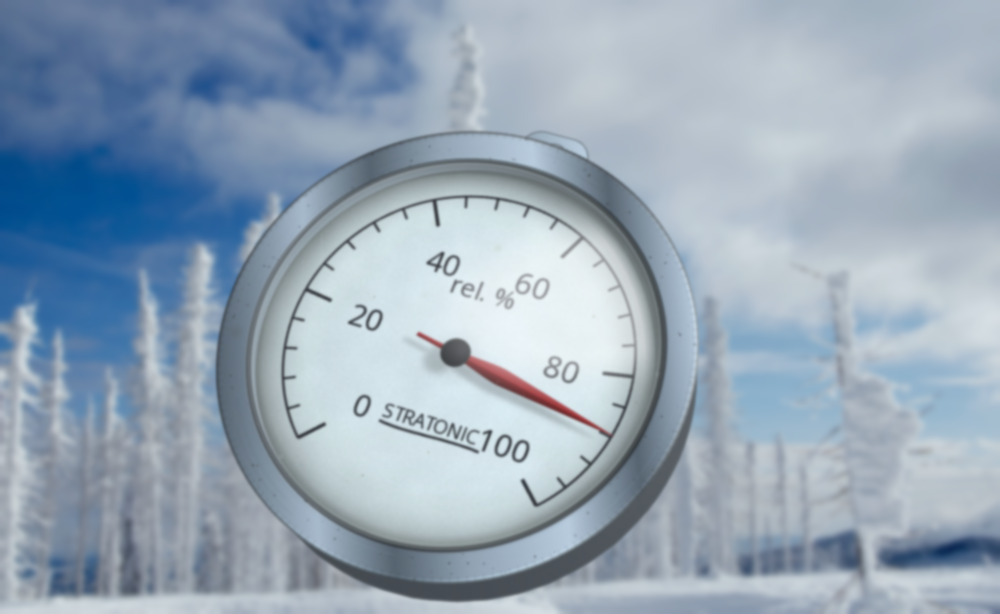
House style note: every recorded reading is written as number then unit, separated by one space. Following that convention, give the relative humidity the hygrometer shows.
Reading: 88 %
